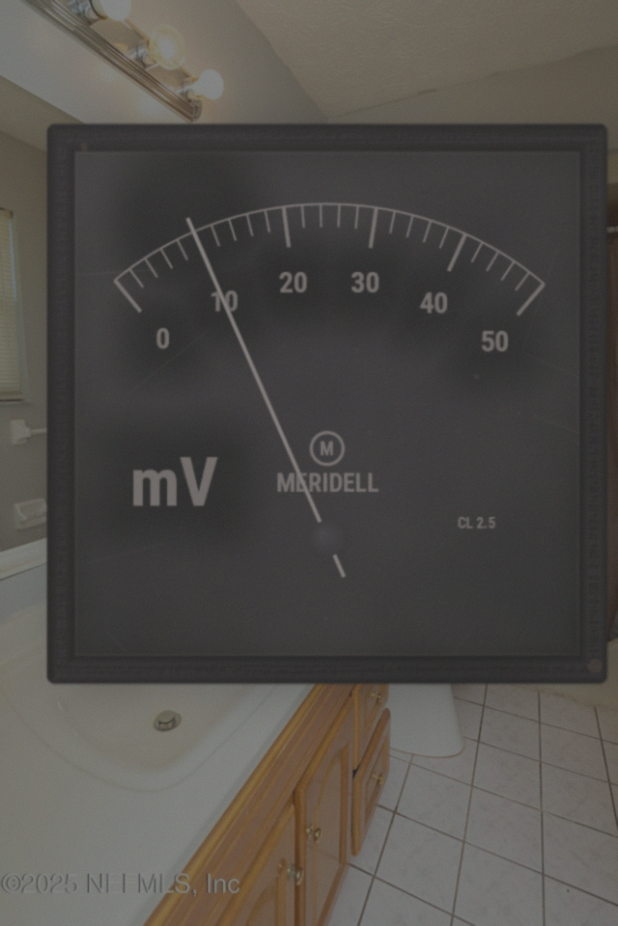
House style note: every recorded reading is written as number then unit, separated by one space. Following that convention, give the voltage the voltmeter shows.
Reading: 10 mV
